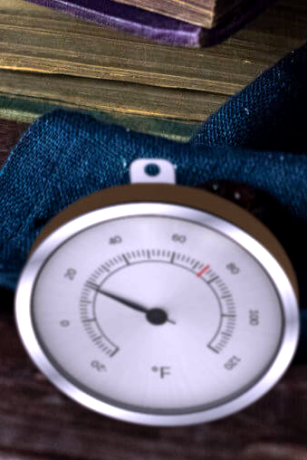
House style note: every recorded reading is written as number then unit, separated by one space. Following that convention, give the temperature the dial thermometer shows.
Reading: 20 °F
